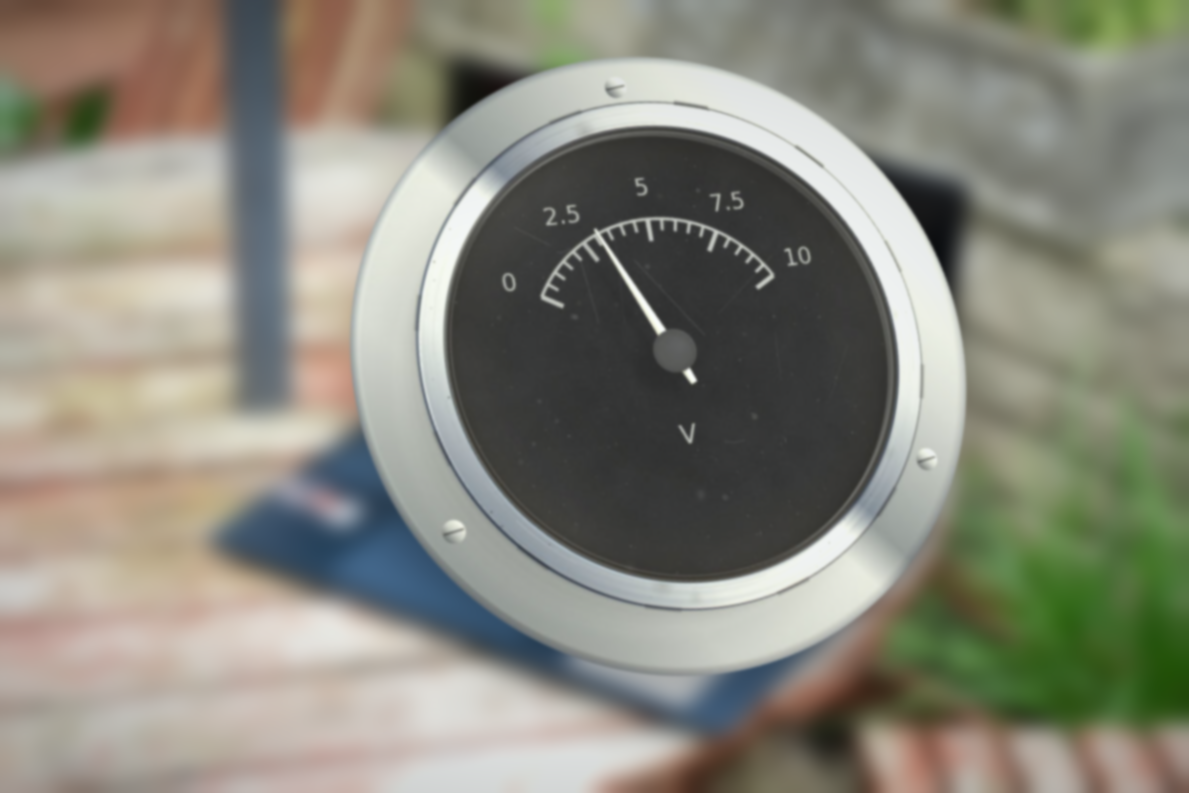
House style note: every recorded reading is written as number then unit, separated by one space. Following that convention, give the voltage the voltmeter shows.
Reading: 3 V
